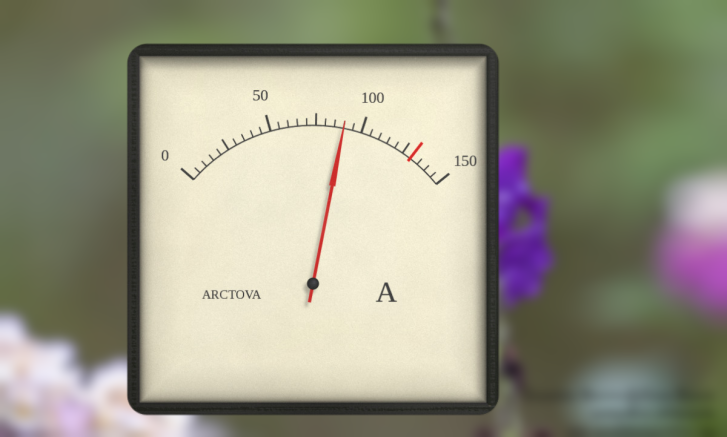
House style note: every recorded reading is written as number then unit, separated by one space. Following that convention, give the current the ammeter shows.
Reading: 90 A
